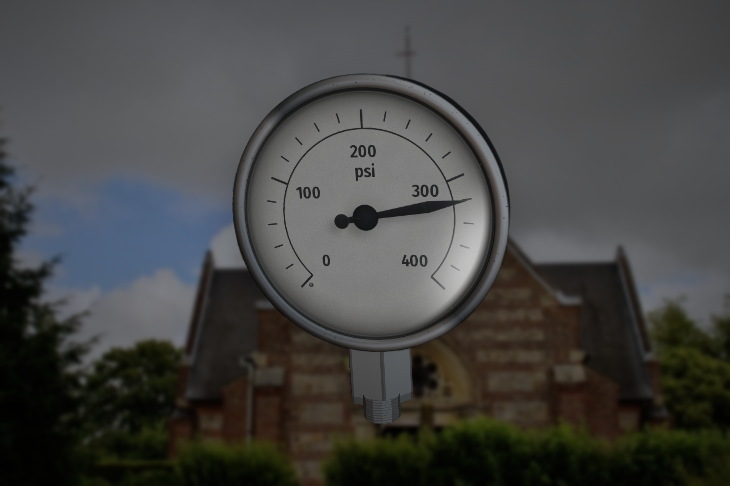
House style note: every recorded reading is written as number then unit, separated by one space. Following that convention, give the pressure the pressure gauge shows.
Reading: 320 psi
